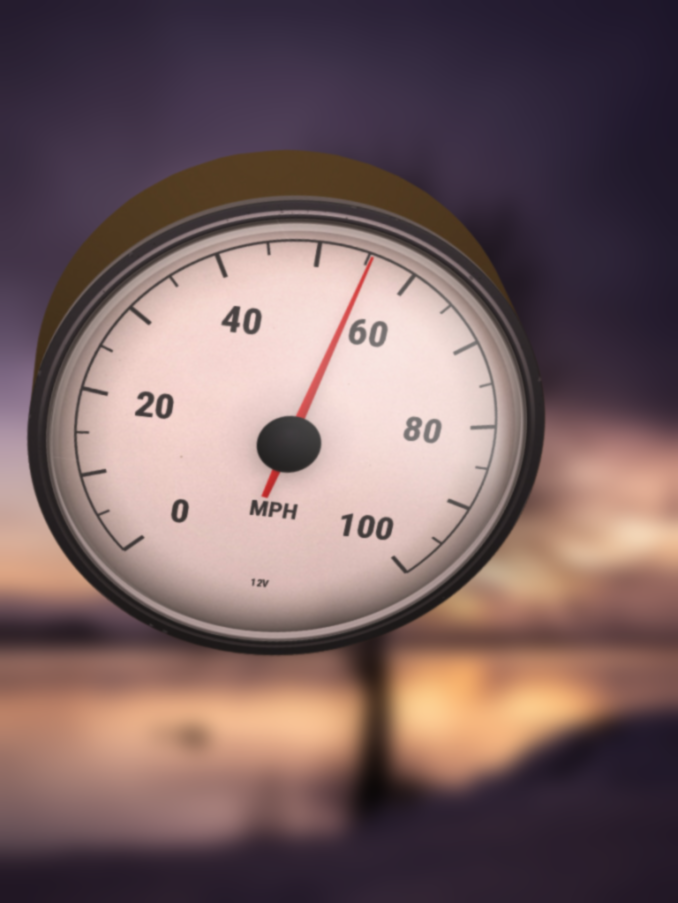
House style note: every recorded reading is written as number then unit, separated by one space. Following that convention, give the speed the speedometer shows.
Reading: 55 mph
